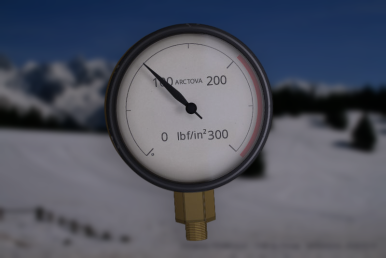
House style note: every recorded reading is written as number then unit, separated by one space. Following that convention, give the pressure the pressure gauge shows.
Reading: 100 psi
